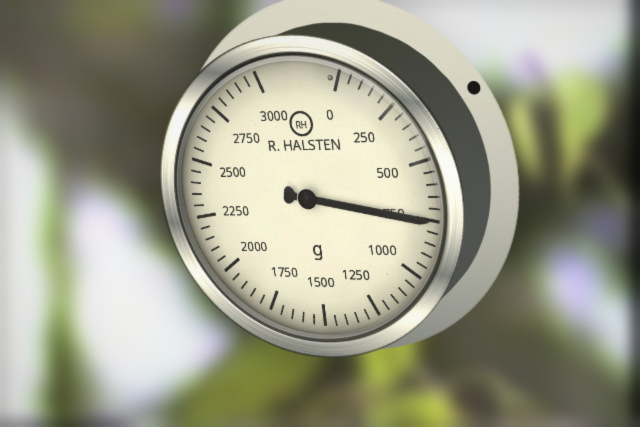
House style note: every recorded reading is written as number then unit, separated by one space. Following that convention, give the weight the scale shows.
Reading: 750 g
